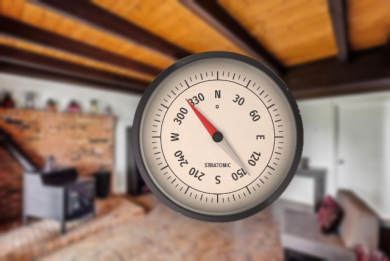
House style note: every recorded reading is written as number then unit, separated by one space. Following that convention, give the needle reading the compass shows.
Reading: 320 °
